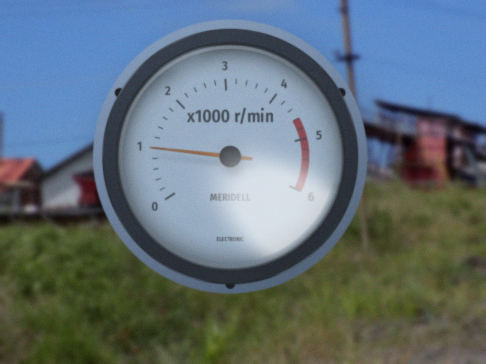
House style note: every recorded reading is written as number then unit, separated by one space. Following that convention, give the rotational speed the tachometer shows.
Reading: 1000 rpm
